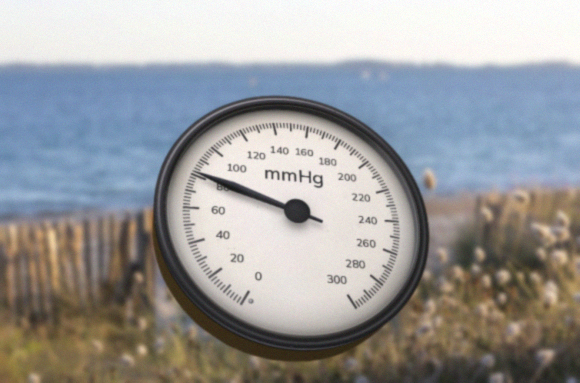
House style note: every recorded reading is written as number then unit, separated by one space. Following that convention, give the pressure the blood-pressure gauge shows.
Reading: 80 mmHg
